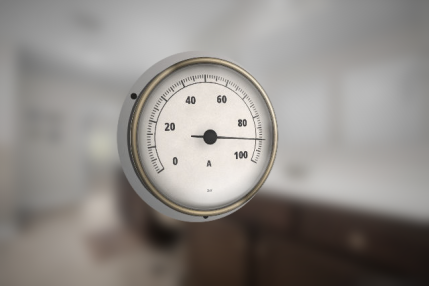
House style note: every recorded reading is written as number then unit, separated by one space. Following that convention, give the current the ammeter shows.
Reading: 90 A
